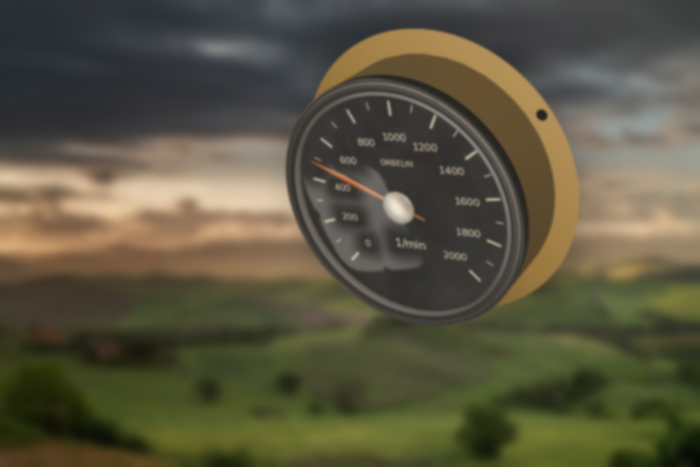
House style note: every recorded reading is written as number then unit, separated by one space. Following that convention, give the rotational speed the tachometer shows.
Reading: 500 rpm
